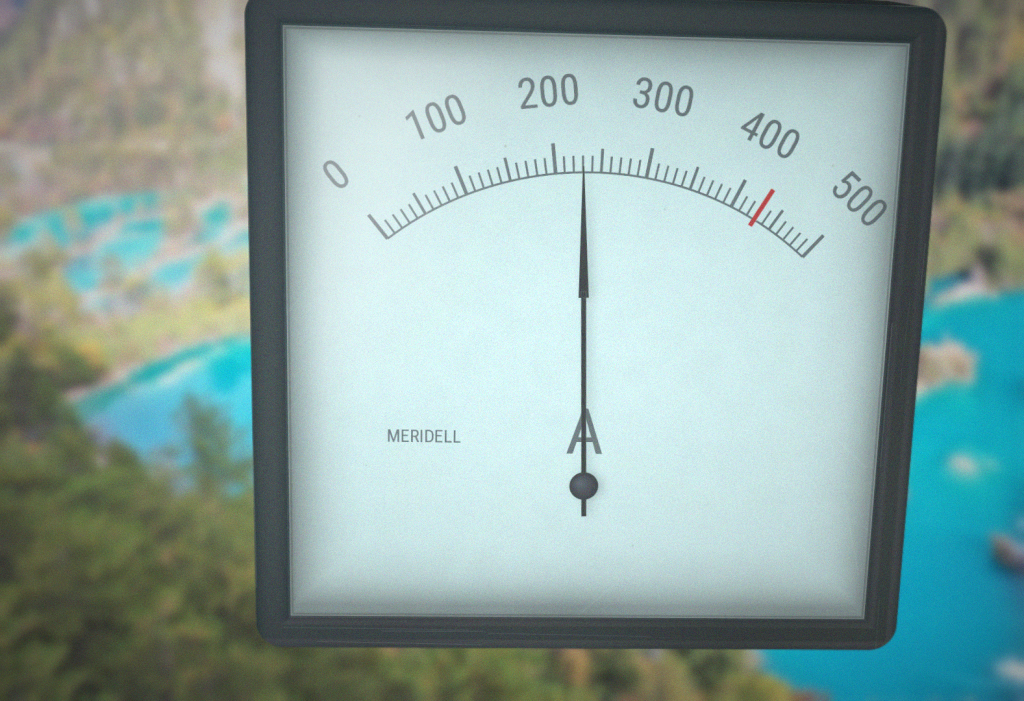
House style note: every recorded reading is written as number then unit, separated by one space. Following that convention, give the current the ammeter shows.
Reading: 230 A
